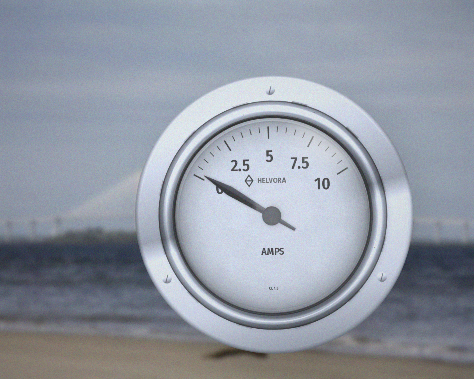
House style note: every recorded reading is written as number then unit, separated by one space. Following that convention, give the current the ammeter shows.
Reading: 0.25 A
